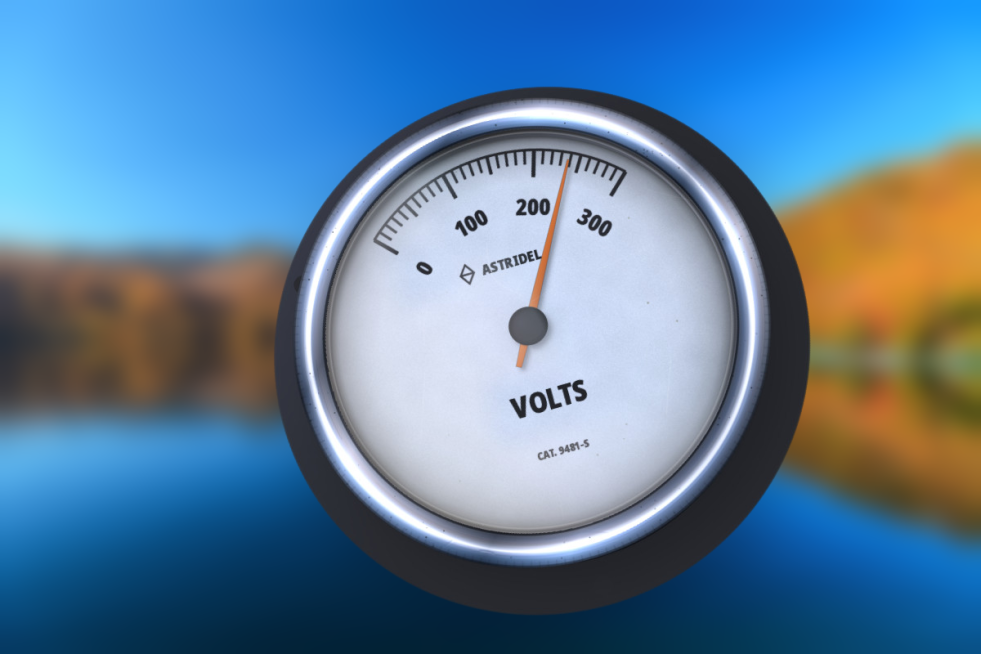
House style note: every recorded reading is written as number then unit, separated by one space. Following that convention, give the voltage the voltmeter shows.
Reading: 240 V
